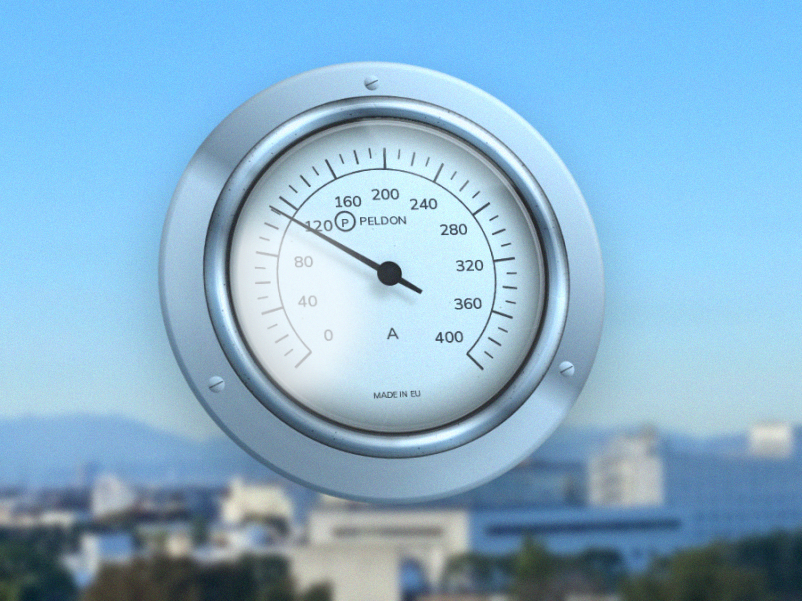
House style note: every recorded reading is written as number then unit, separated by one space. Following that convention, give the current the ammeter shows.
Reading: 110 A
